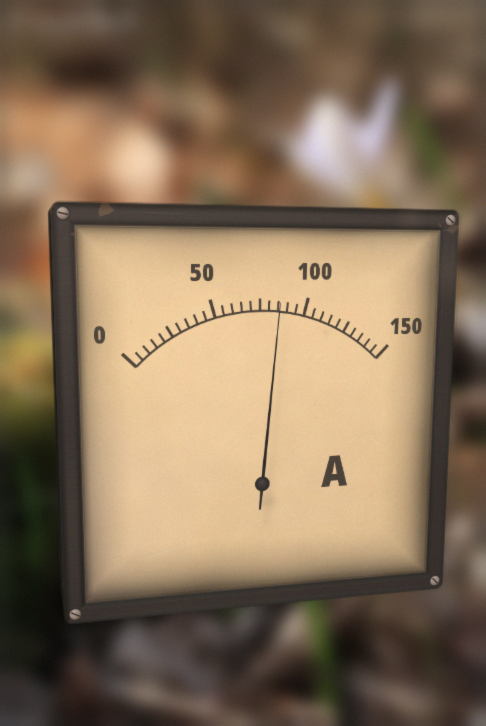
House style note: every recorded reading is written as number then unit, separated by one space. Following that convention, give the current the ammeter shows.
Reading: 85 A
